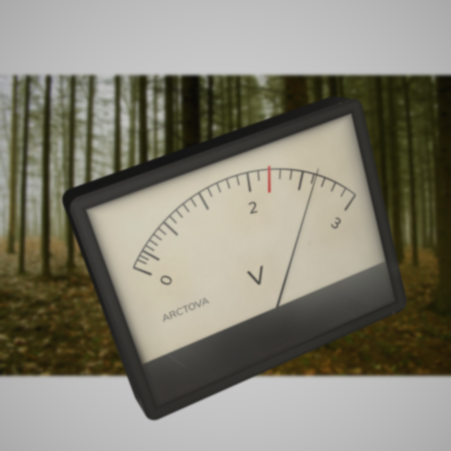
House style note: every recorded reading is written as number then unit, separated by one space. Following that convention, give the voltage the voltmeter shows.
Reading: 2.6 V
